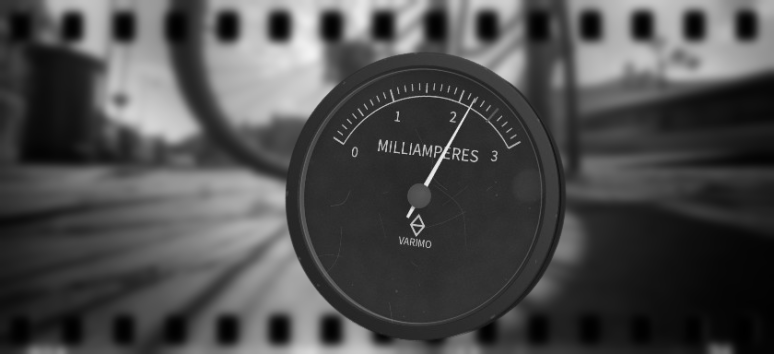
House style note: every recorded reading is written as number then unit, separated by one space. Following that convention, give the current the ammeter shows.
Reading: 2.2 mA
